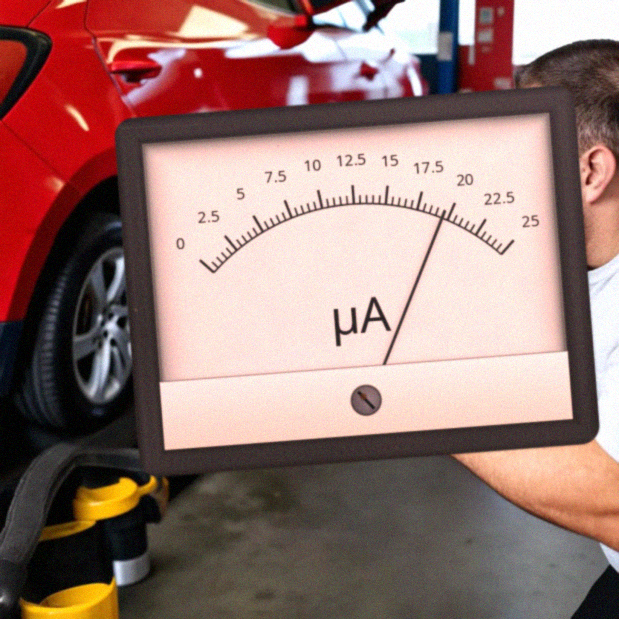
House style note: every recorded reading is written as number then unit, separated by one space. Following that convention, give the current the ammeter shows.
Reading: 19.5 µA
